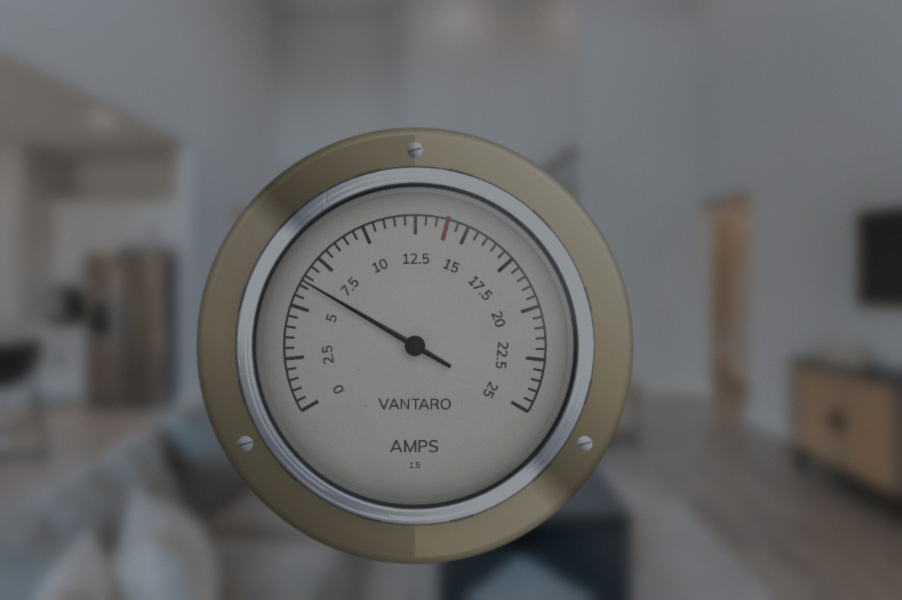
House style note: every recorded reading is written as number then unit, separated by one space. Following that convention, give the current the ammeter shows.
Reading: 6.25 A
